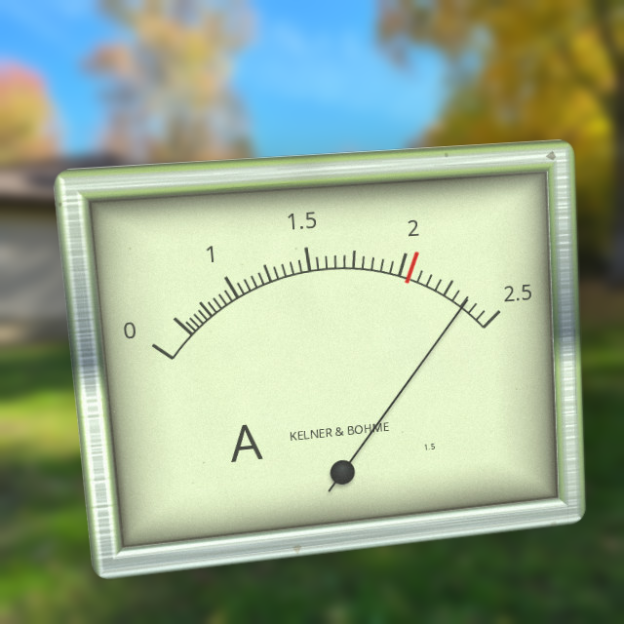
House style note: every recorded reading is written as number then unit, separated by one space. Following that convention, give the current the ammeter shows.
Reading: 2.35 A
